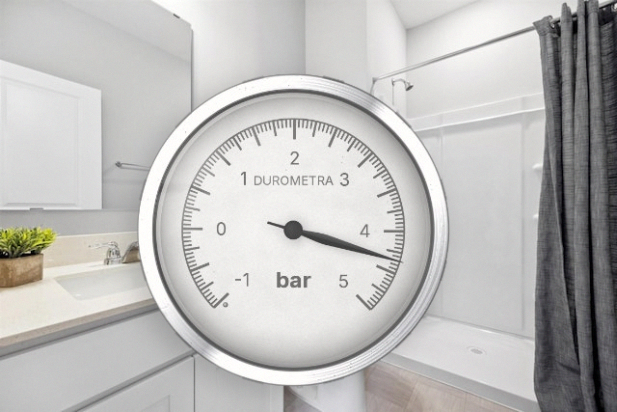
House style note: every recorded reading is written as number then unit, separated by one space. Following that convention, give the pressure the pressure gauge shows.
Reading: 4.35 bar
